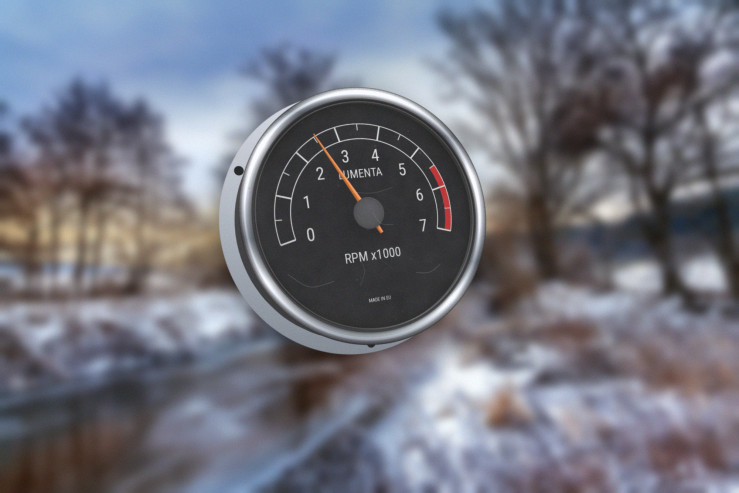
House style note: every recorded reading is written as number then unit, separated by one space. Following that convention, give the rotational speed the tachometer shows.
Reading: 2500 rpm
